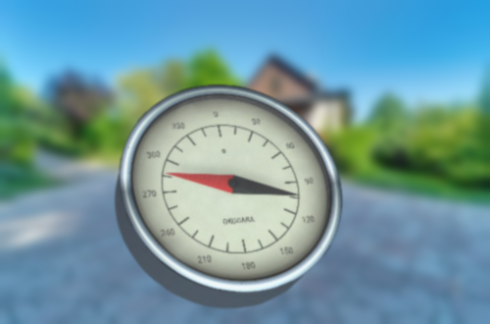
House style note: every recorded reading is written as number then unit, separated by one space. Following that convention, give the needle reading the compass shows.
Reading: 285 °
